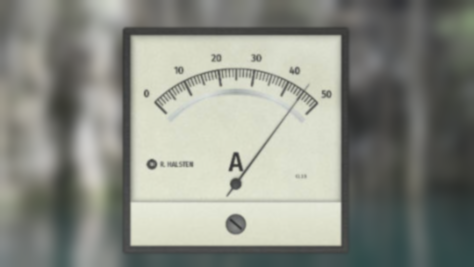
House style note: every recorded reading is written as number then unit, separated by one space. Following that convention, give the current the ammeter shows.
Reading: 45 A
